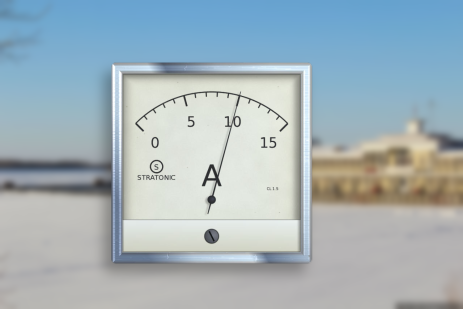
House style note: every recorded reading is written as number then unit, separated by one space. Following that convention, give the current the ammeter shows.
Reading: 10 A
